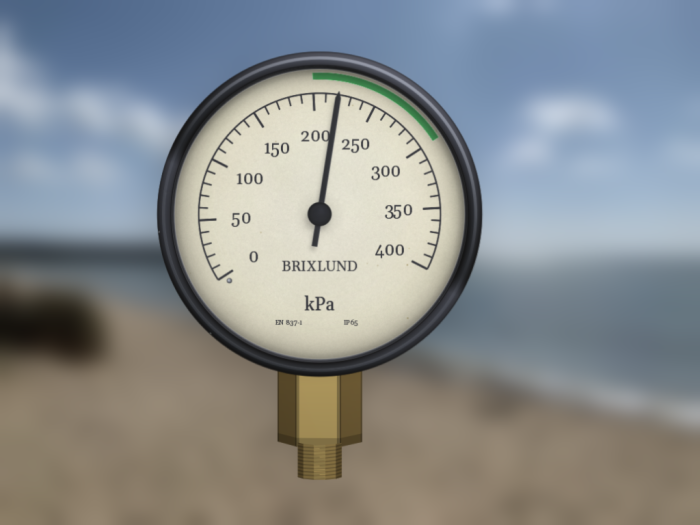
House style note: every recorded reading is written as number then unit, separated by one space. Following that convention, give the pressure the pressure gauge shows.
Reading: 220 kPa
